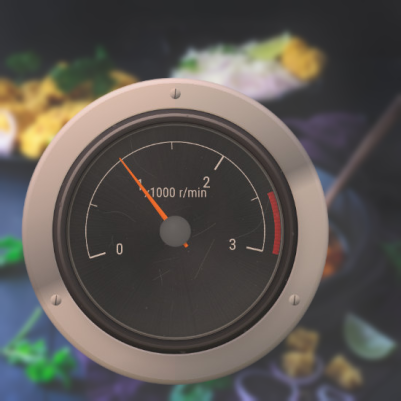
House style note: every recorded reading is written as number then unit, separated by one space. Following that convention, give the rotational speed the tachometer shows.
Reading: 1000 rpm
